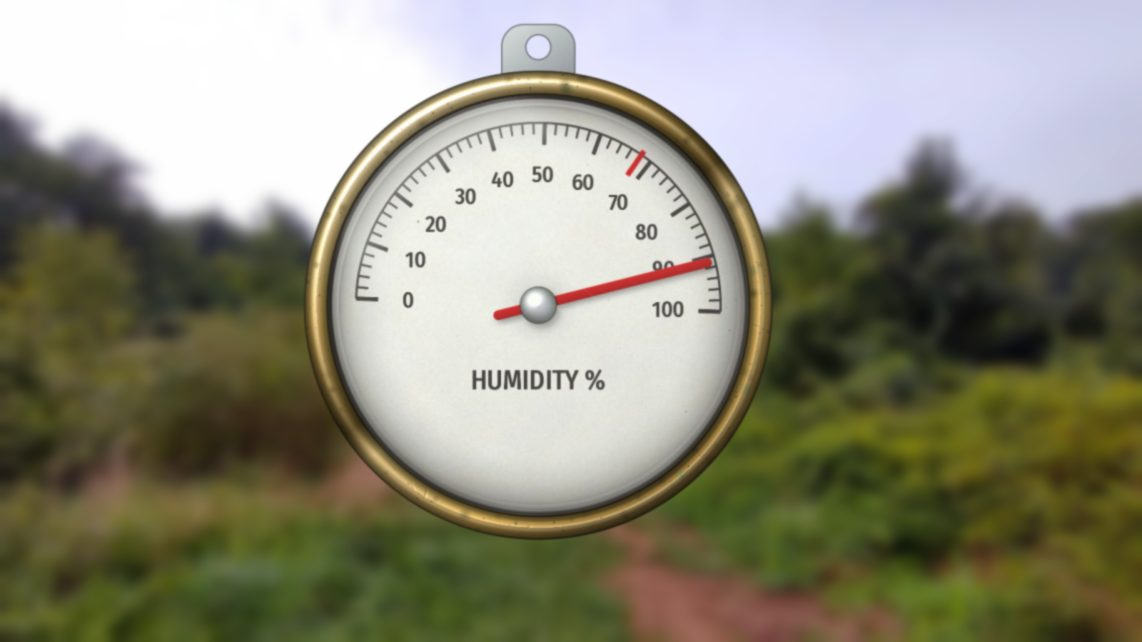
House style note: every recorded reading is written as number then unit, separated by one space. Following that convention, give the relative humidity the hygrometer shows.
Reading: 91 %
